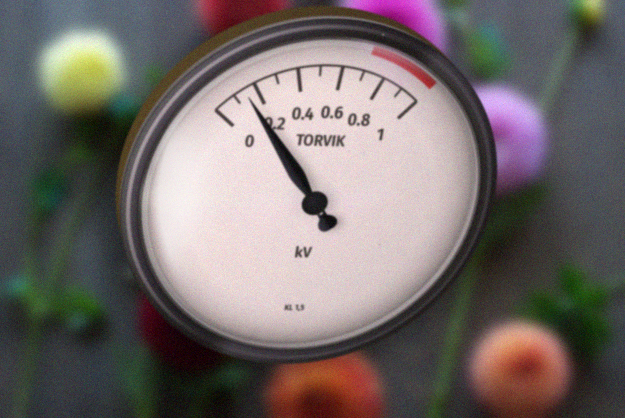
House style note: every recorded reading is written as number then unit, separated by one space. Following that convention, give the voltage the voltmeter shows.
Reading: 0.15 kV
